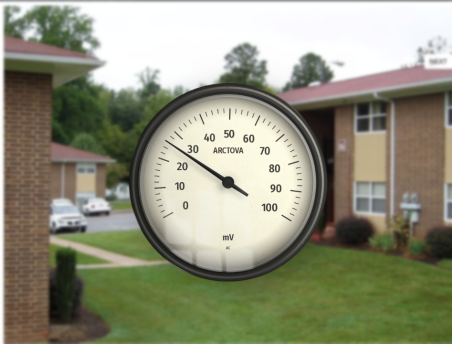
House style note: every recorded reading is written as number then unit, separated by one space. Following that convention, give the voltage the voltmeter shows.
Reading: 26 mV
